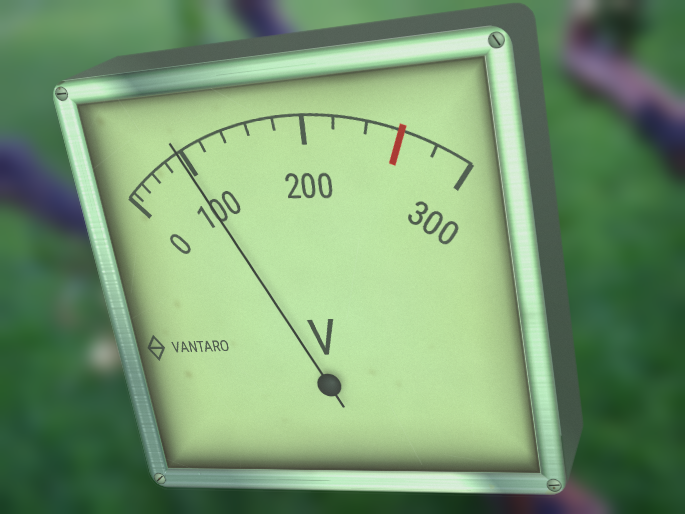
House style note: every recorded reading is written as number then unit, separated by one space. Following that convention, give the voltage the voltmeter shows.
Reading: 100 V
